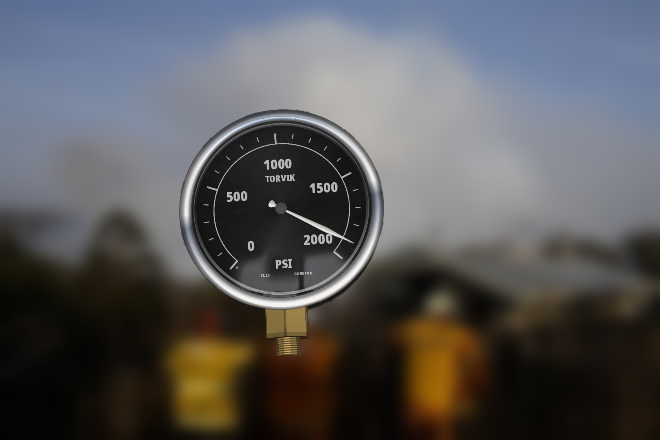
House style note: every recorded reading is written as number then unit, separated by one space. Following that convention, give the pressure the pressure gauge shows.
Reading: 1900 psi
